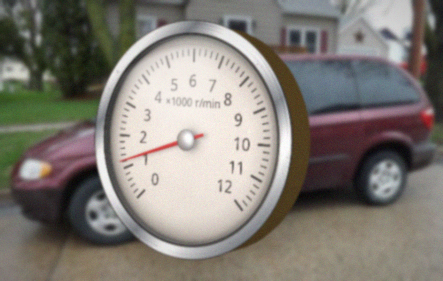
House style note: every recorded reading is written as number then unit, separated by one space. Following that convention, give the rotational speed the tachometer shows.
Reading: 1200 rpm
